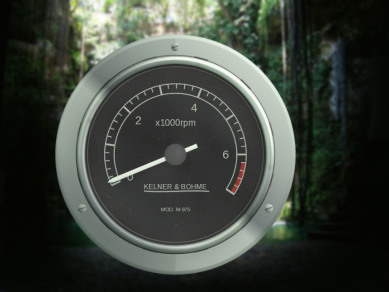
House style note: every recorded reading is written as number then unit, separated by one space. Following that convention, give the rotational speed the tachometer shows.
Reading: 100 rpm
